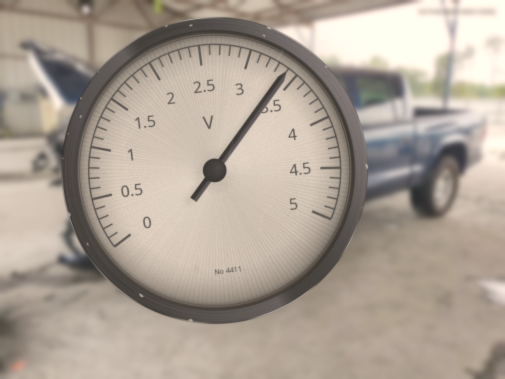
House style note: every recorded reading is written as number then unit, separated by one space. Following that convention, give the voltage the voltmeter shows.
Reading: 3.4 V
